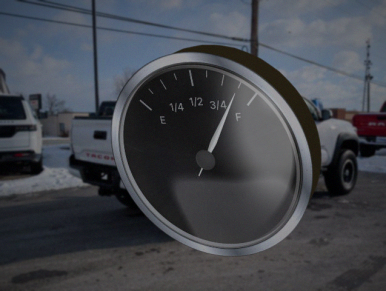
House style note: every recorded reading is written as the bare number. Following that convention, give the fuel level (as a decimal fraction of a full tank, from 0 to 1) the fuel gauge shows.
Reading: 0.875
